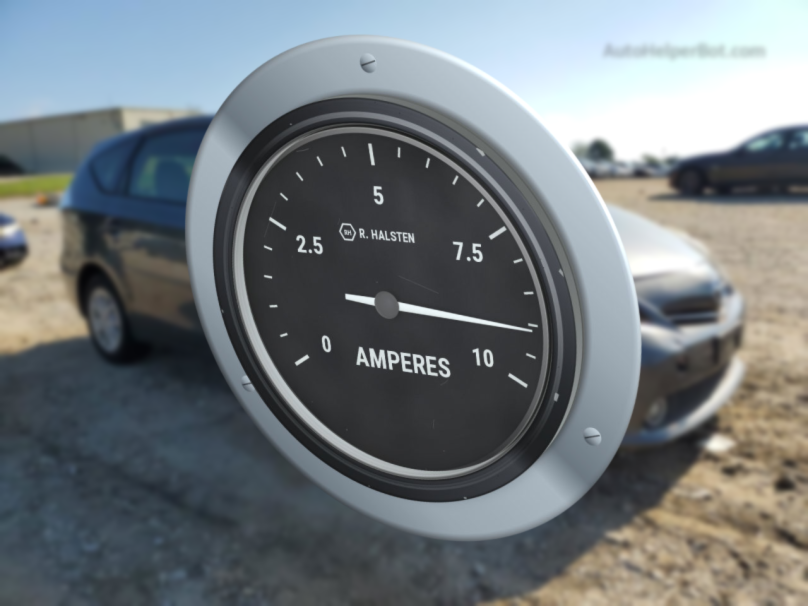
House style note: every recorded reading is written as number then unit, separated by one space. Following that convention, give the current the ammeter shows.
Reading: 9 A
